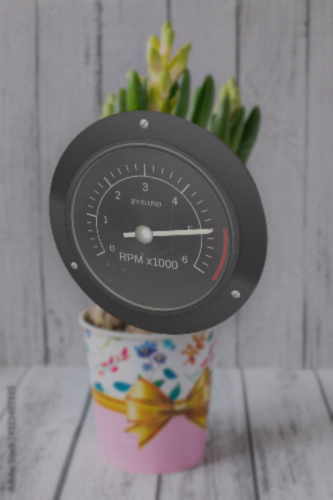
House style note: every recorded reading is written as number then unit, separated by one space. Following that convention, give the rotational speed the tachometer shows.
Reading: 5000 rpm
